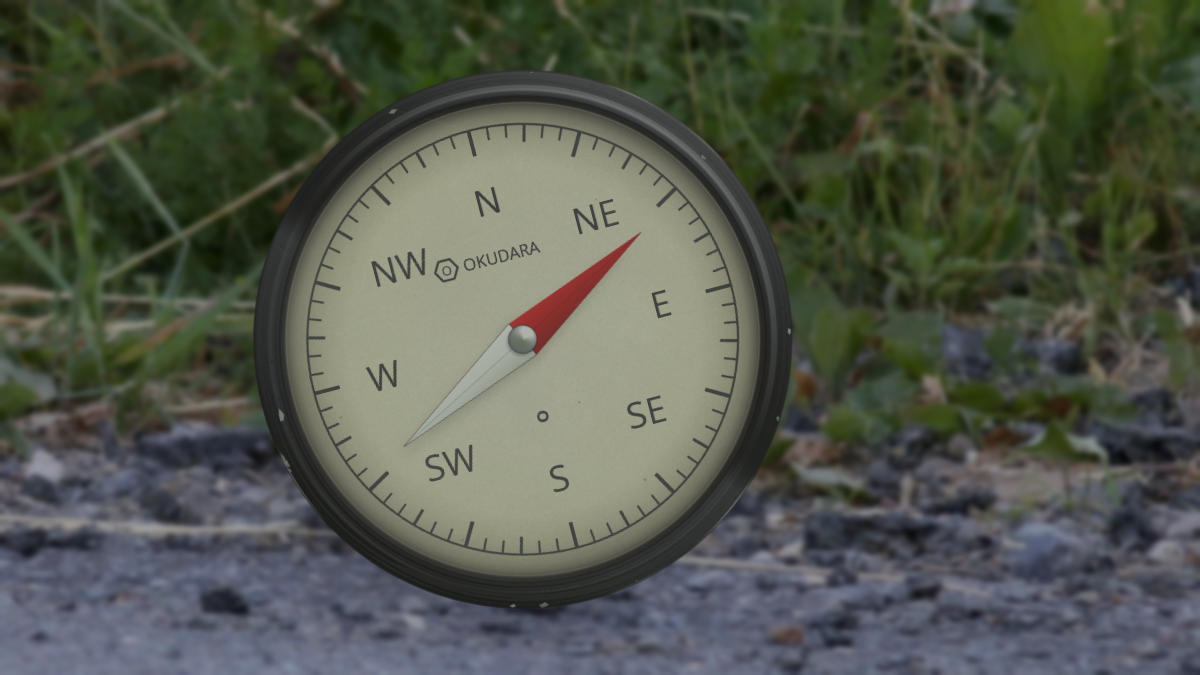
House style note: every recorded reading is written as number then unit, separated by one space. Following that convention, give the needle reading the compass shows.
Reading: 62.5 °
